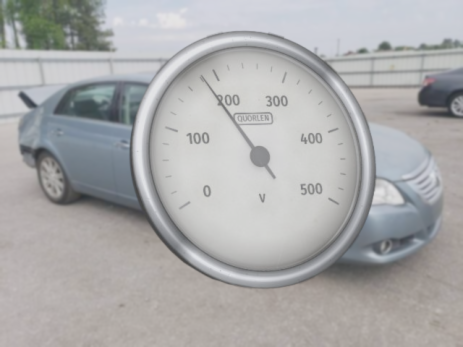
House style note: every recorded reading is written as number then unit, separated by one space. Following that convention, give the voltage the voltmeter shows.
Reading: 180 V
